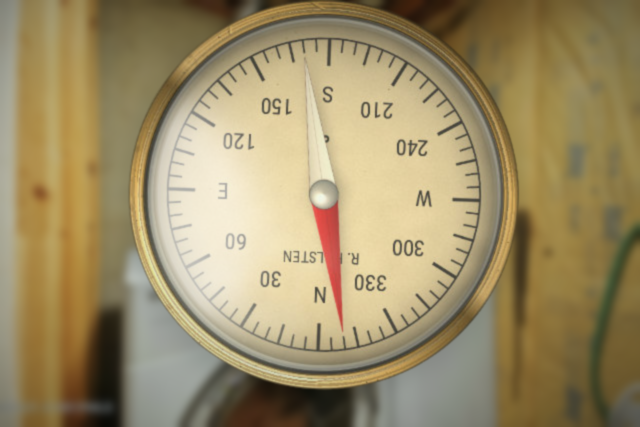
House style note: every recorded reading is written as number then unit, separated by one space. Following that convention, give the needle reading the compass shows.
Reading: 350 °
